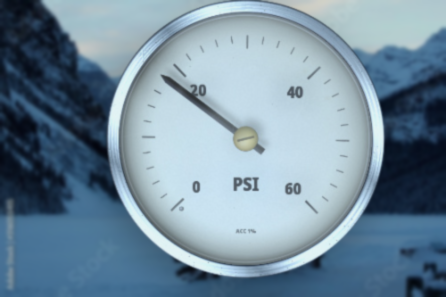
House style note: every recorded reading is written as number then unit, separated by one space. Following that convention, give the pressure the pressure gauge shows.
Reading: 18 psi
